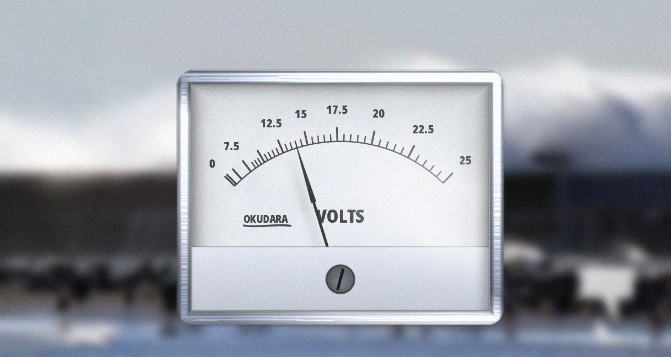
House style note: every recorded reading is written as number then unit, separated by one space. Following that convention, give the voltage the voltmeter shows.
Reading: 14 V
